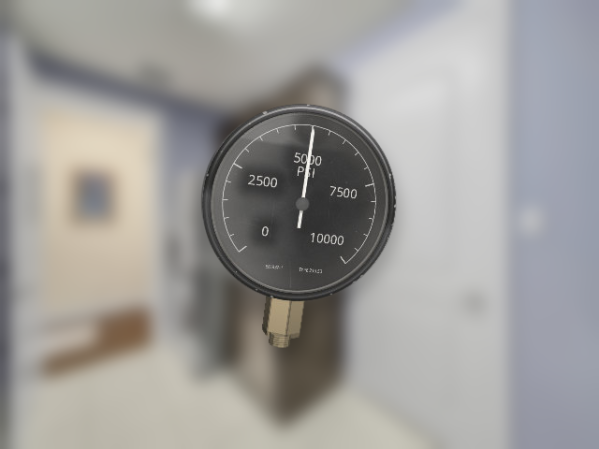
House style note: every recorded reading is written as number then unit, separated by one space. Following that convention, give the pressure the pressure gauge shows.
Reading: 5000 psi
